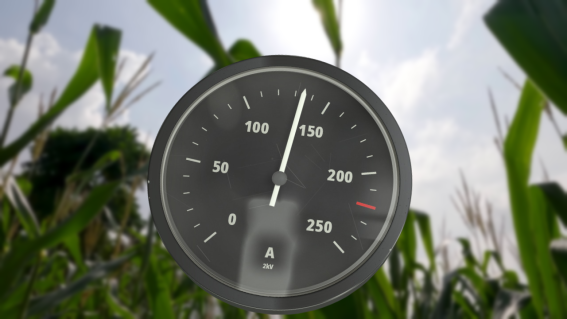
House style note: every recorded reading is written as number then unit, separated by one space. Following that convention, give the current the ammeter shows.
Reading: 135 A
